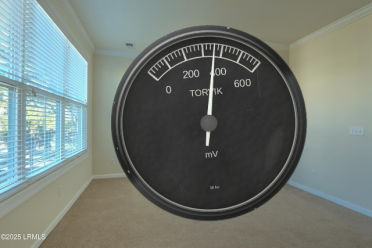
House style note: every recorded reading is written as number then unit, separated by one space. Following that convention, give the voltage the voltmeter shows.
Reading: 360 mV
